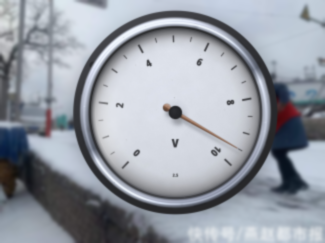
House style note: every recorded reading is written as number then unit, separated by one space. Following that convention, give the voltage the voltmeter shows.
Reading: 9.5 V
